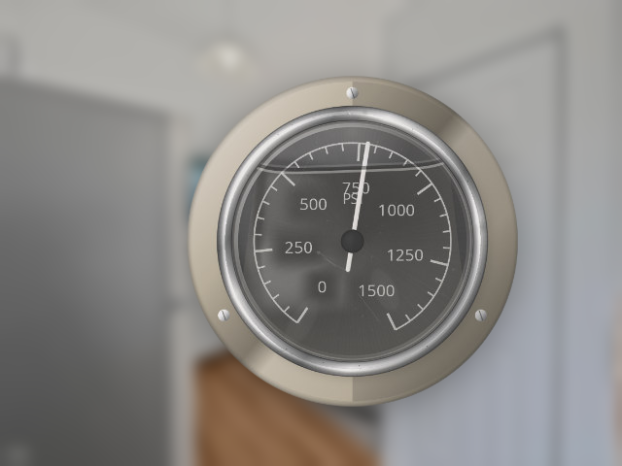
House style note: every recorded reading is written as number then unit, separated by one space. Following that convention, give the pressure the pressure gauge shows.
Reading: 775 psi
